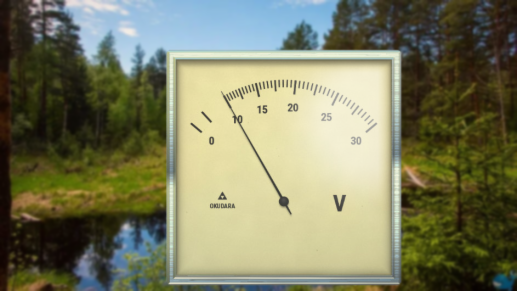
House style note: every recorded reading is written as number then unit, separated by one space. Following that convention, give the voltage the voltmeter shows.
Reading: 10 V
